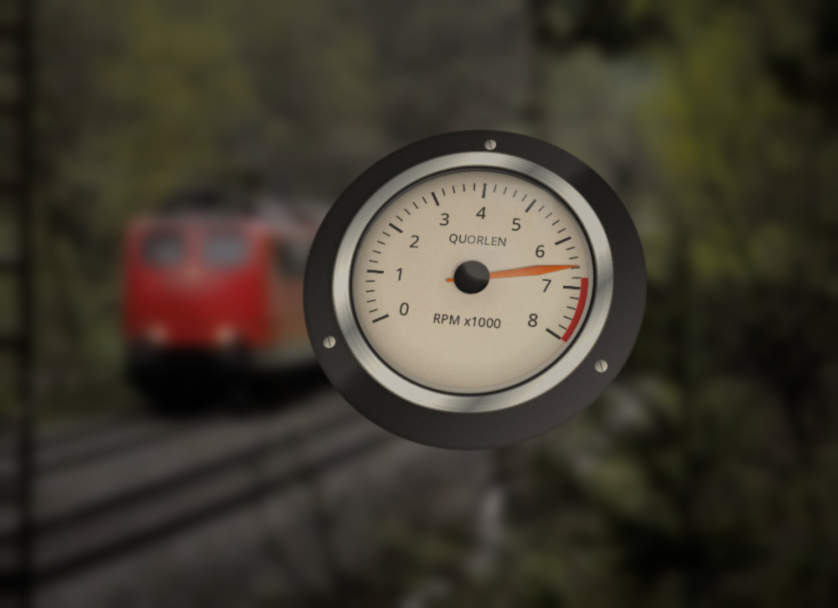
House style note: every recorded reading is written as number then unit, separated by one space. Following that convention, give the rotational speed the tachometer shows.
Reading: 6600 rpm
